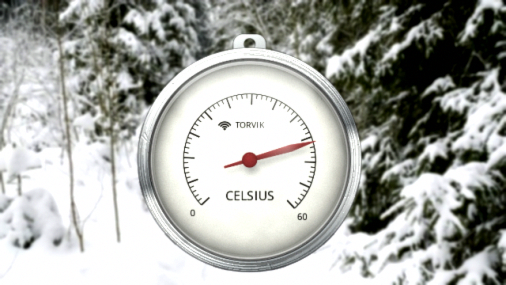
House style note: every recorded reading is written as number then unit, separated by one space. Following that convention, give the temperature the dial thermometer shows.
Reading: 46 °C
